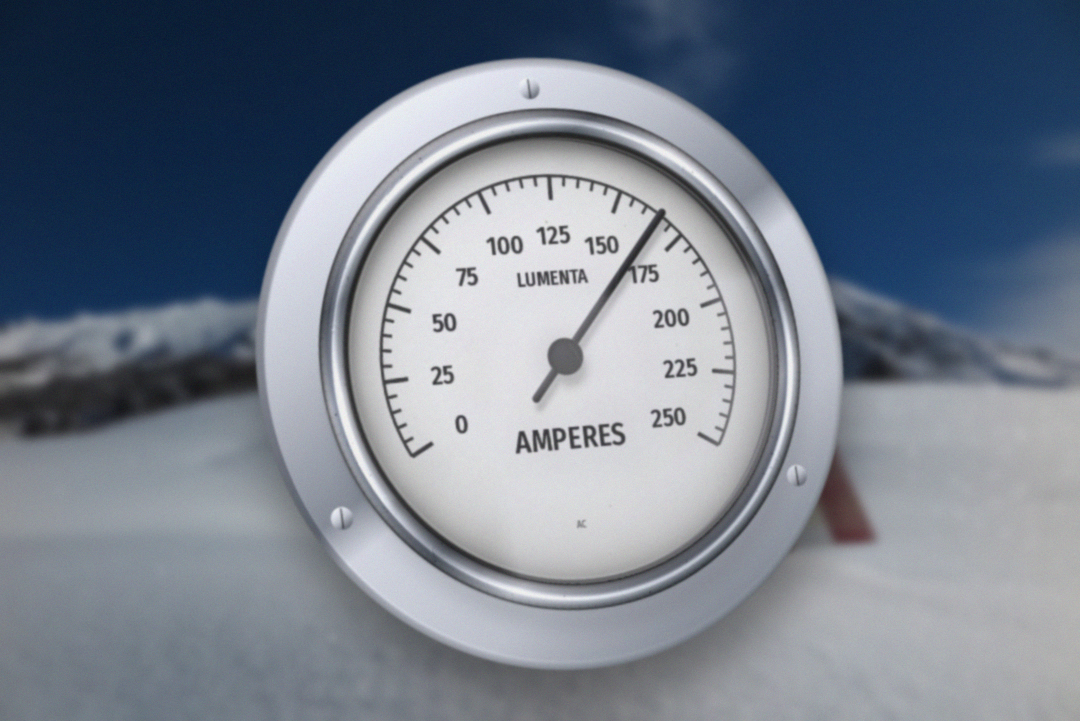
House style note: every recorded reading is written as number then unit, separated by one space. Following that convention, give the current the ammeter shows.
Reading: 165 A
